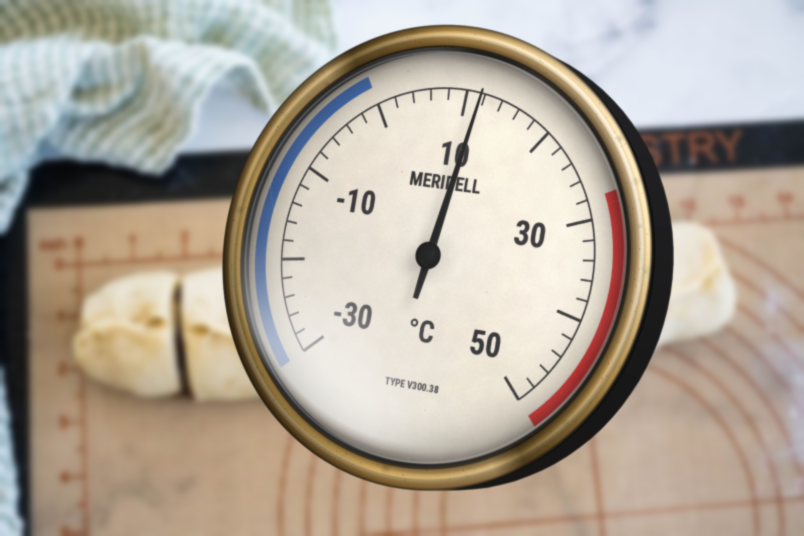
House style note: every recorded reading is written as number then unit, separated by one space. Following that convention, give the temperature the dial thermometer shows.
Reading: 12 °C
